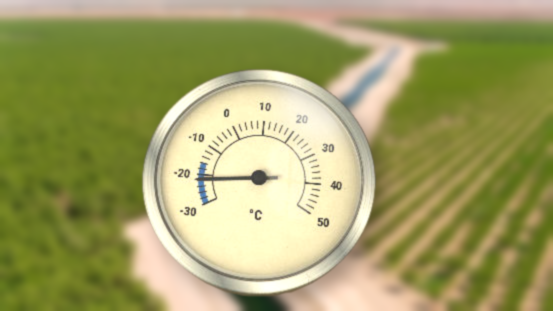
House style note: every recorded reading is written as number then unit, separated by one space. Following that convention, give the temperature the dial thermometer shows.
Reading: -22 °C
